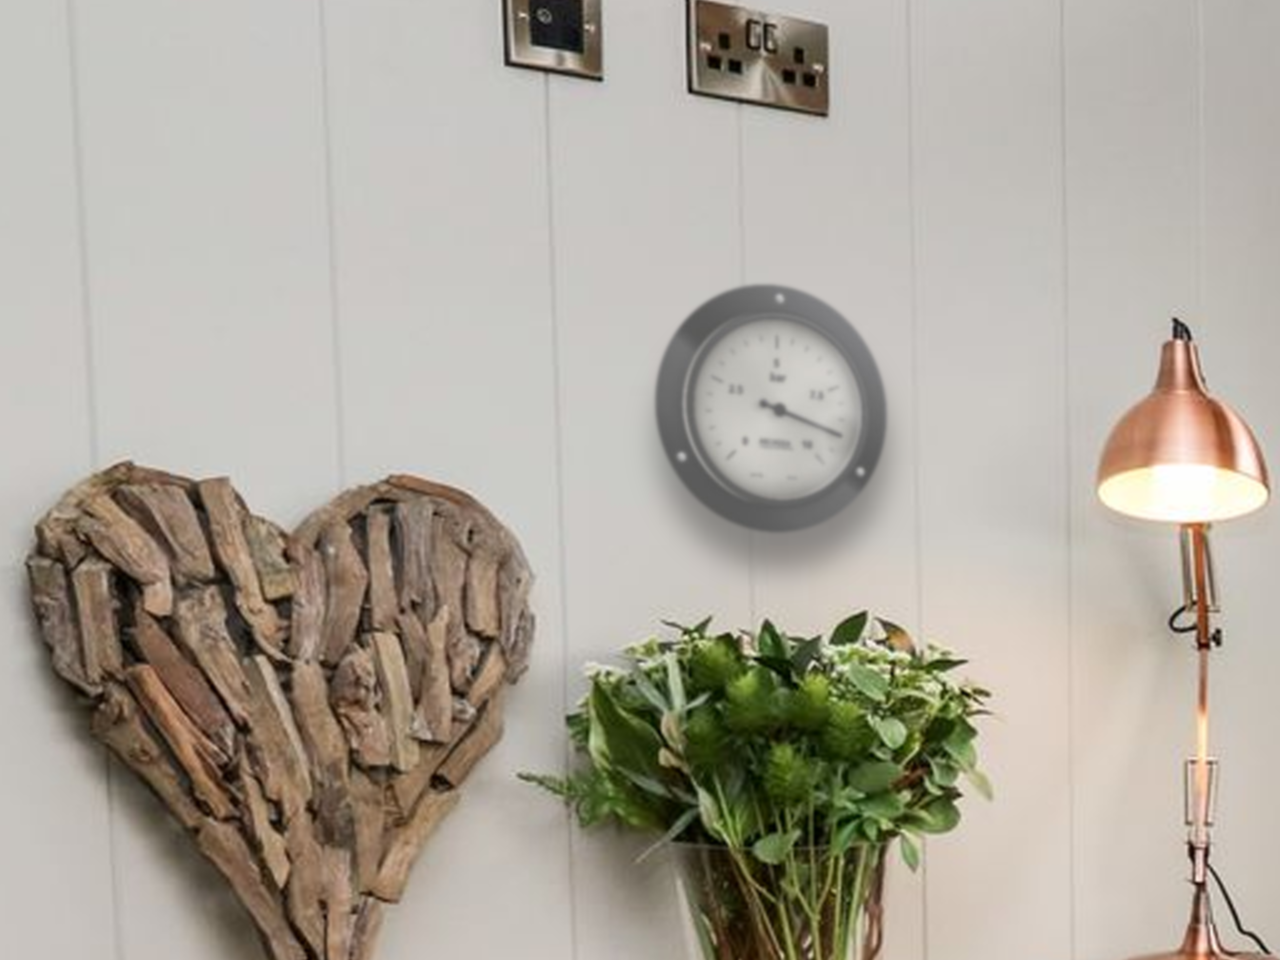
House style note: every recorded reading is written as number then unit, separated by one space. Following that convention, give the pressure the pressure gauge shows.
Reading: 9 bar
